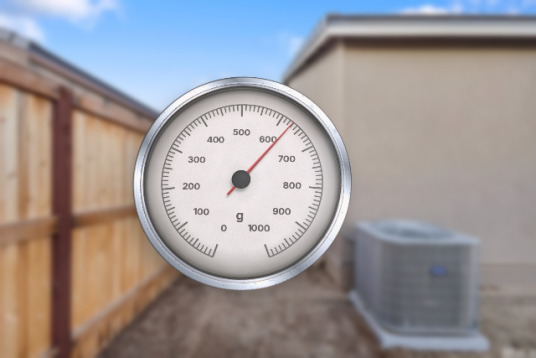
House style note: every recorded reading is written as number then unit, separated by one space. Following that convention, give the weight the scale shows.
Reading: 630 g
